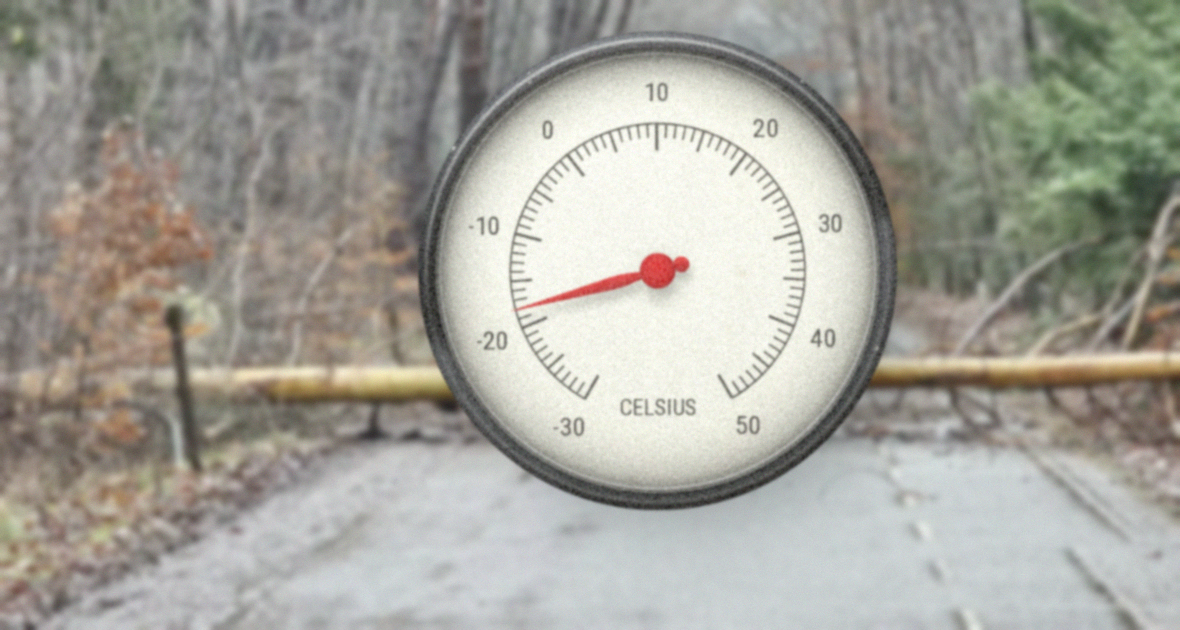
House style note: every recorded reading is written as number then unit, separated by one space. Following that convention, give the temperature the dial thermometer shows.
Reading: -18 °C
